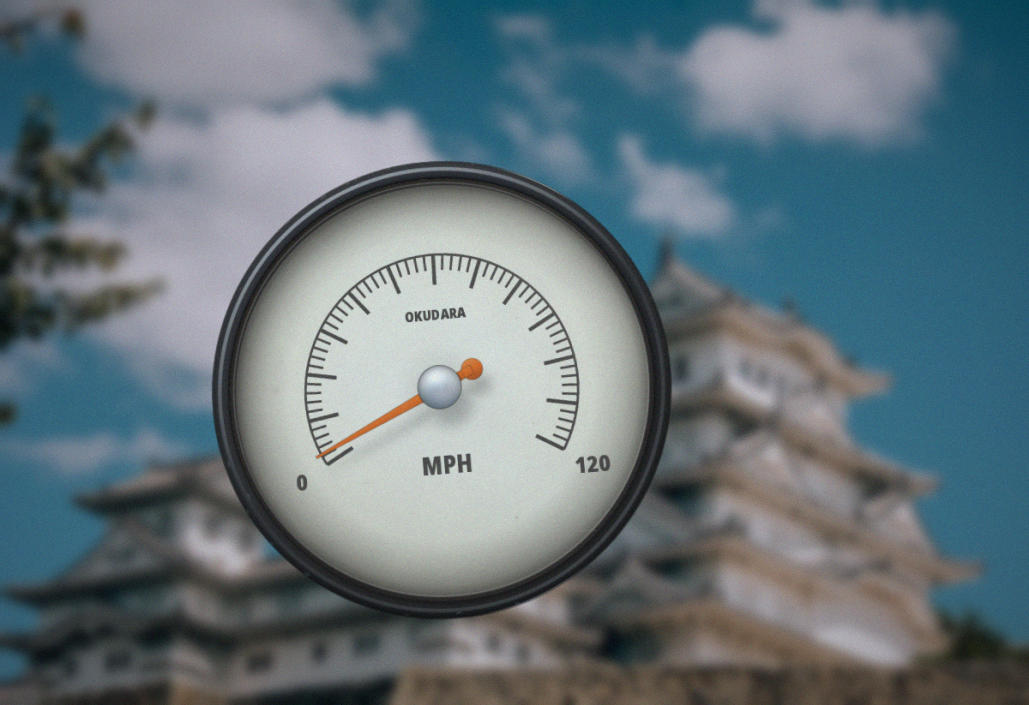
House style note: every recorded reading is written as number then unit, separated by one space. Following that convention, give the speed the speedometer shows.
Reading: 2 mph
